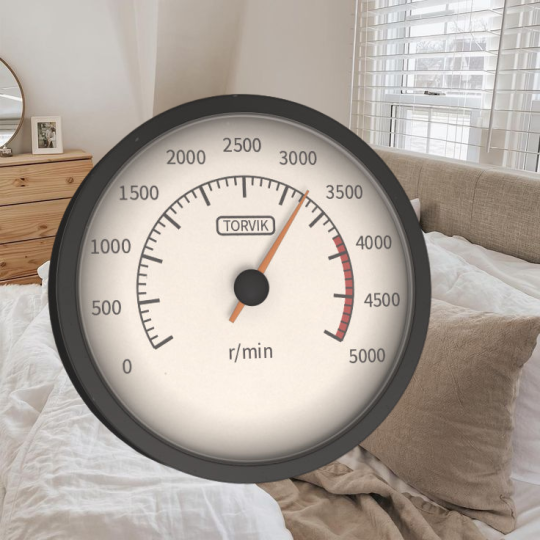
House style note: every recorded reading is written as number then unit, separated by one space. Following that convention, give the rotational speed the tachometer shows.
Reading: 3200 rpm
